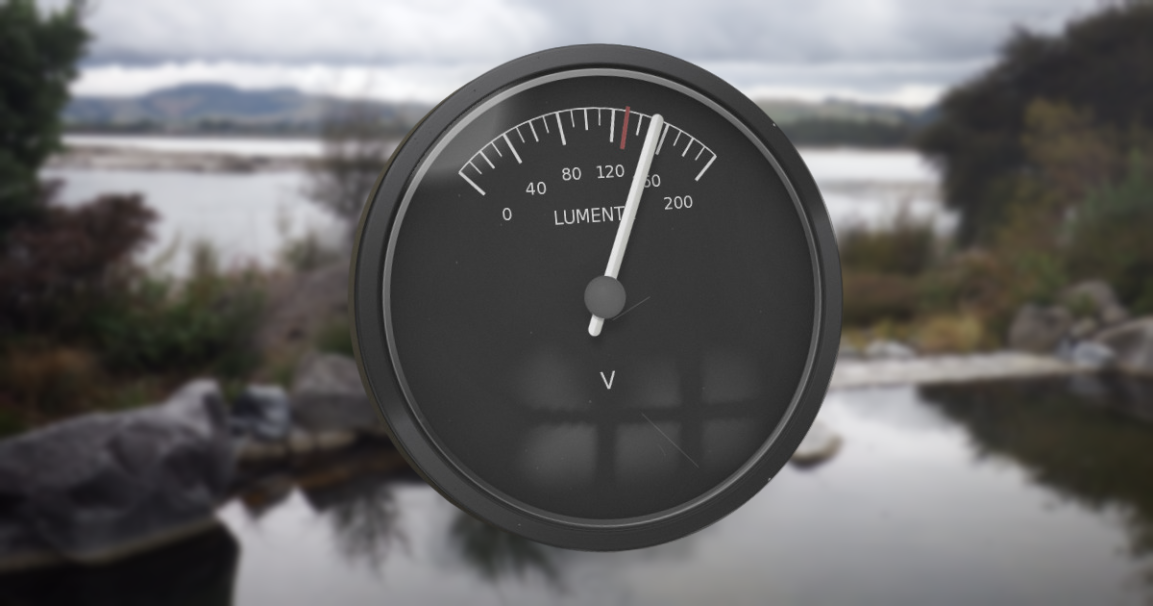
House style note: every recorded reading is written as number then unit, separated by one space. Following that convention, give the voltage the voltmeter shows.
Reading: 150 V
